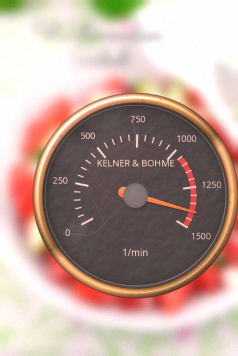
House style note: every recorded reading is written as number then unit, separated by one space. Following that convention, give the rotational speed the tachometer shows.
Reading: 1400 rpm
